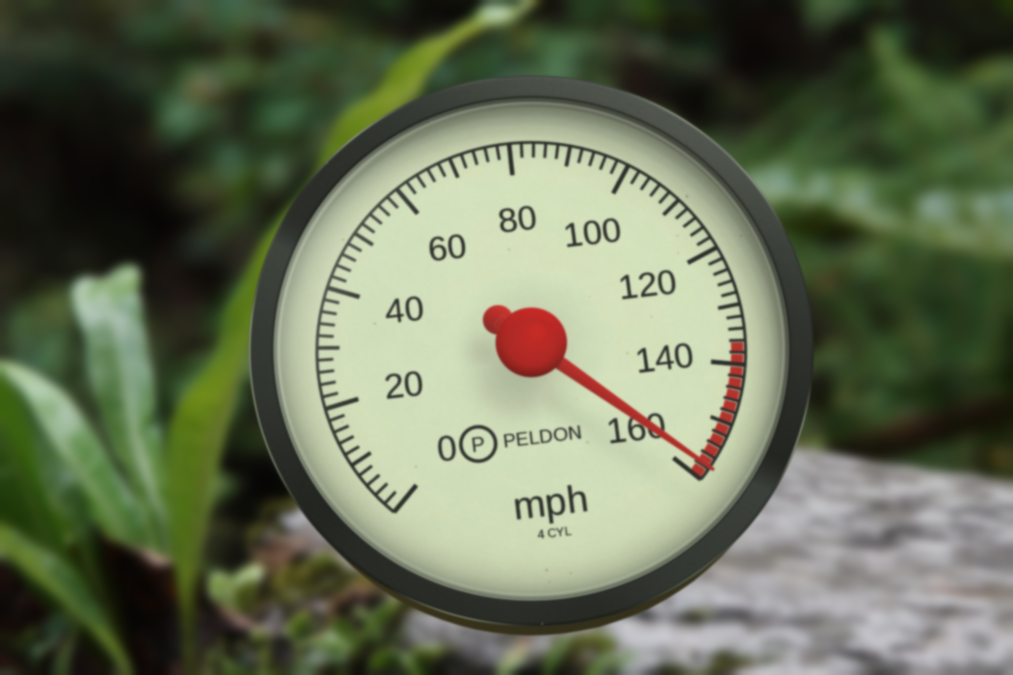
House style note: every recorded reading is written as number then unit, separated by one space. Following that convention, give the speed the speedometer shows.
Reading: 158 mph
